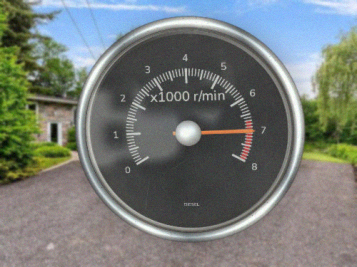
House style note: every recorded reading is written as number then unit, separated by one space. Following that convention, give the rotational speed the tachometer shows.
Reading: 7000 rpm
